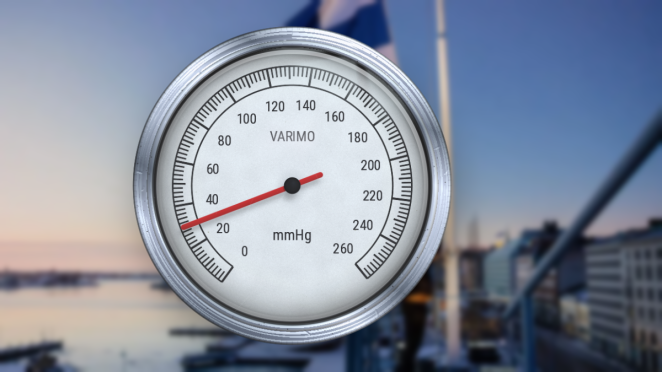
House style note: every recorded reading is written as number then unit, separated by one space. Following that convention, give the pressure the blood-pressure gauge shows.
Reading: 30 mmHg
